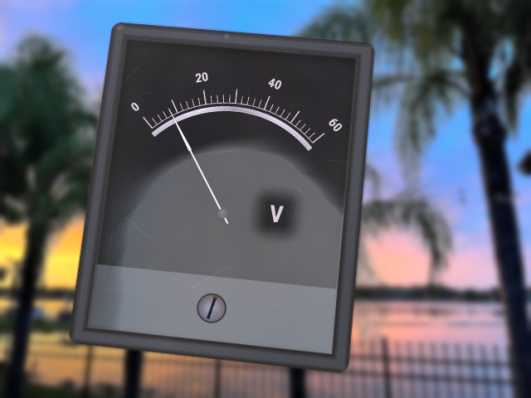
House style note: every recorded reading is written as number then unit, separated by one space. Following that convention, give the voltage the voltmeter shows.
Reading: 8 V
